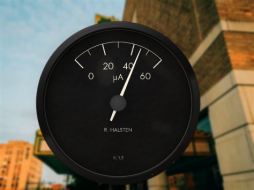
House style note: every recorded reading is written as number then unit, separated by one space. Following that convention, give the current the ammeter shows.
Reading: 45 µA
